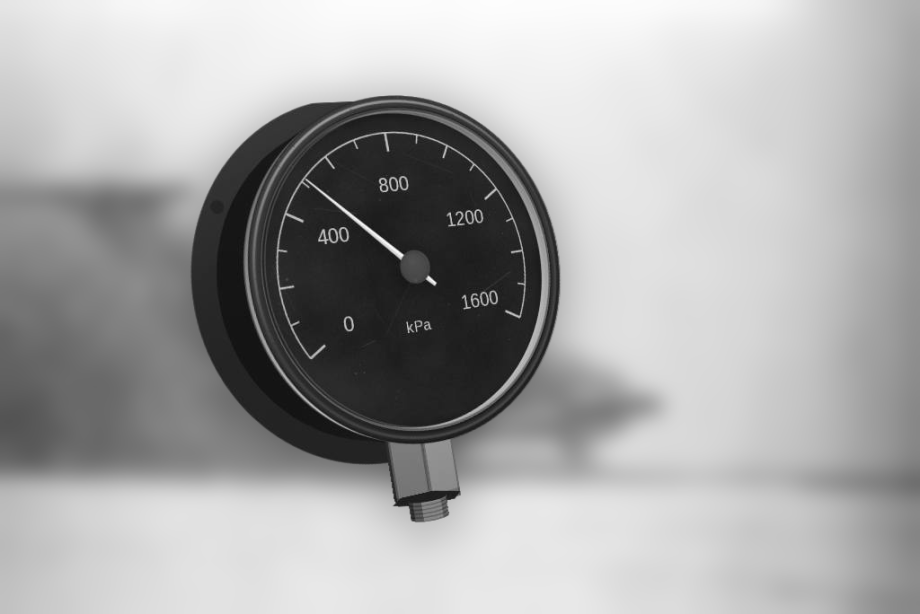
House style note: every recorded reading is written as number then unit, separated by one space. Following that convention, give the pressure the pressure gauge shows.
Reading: 500 kPa
